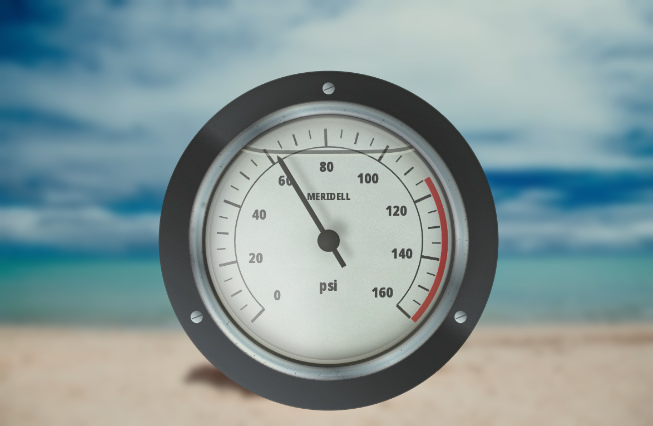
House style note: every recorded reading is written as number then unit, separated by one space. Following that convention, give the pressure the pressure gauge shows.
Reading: 62.5 psi
